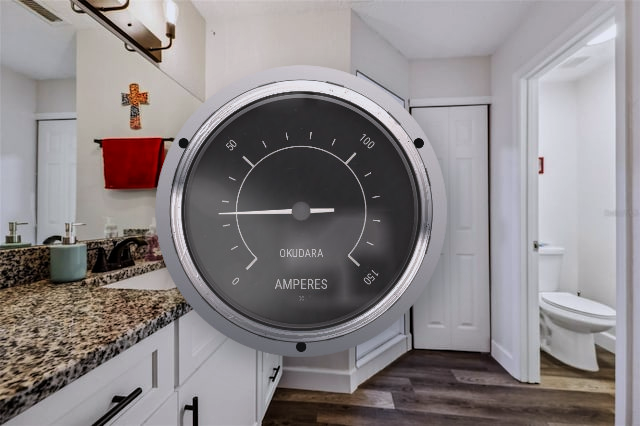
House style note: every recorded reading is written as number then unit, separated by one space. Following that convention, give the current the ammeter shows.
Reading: 25 A
